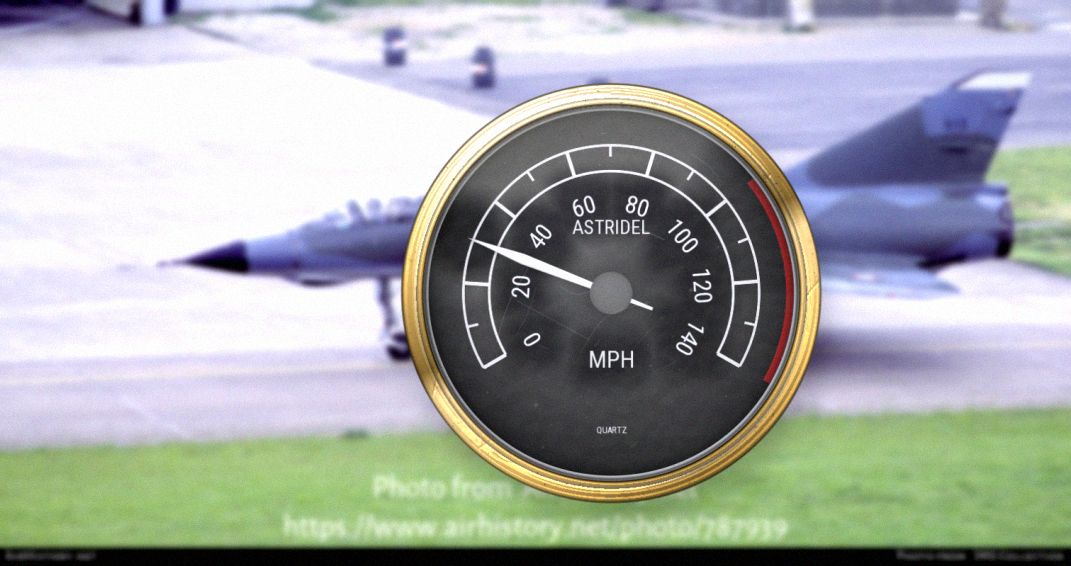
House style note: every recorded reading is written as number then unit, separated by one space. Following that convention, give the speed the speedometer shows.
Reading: 30 mph
